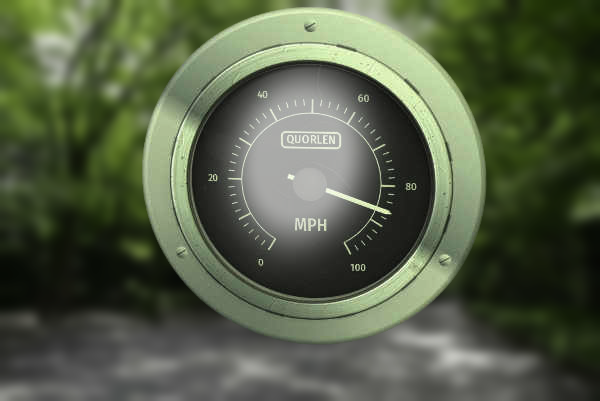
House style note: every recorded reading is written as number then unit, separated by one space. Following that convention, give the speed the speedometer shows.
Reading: 86 mph
